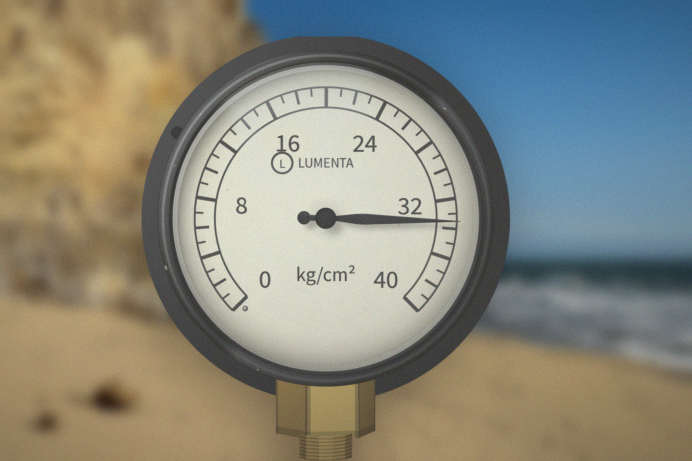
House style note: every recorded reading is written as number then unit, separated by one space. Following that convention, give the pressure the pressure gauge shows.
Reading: 33.5 kg/cm²
